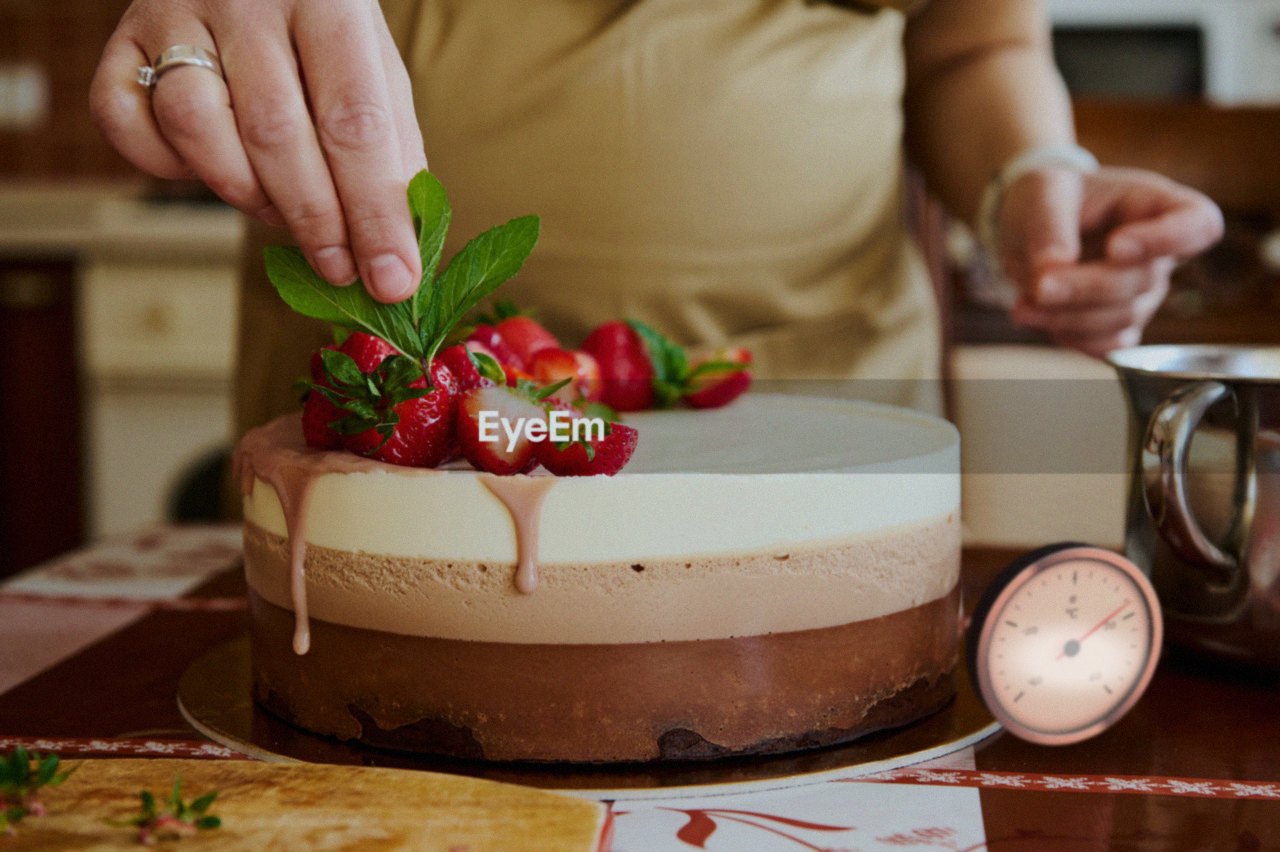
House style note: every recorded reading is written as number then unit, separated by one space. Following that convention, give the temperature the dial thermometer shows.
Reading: 16 °C
